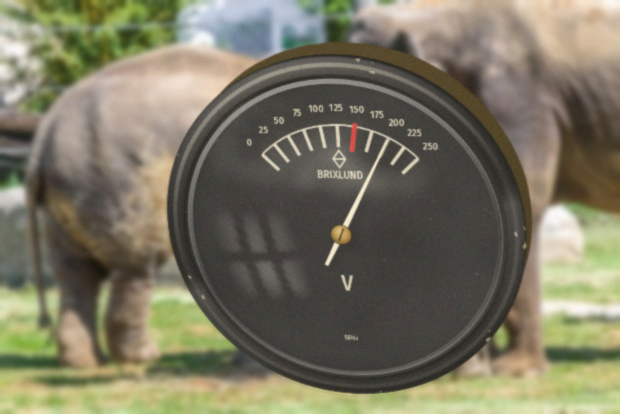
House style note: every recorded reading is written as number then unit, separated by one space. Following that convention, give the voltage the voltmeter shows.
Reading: 200 V
